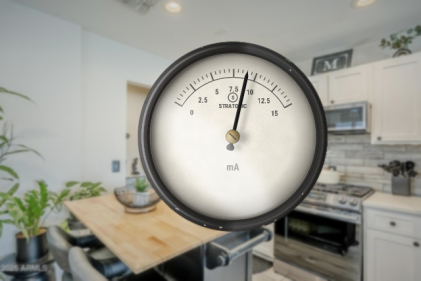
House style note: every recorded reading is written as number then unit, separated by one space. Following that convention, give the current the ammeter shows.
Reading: 9 mA
